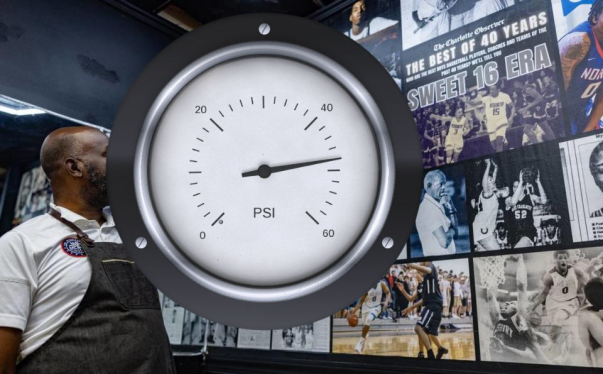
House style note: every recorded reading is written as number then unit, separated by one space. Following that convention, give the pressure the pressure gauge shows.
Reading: 48 psi
